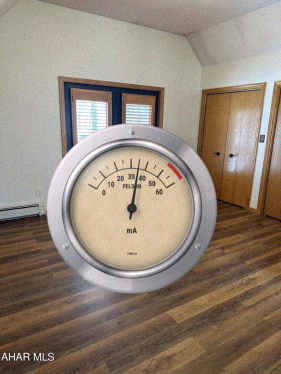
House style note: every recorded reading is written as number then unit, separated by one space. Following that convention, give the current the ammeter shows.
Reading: 35 mA
